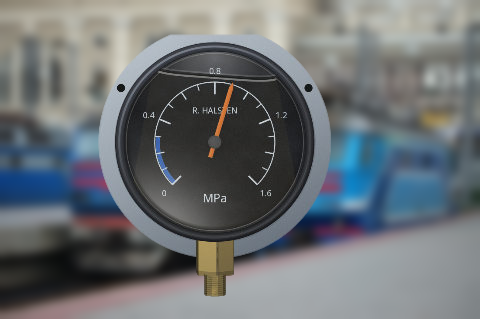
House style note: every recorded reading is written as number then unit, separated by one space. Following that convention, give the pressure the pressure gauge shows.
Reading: 0.9 MPa
